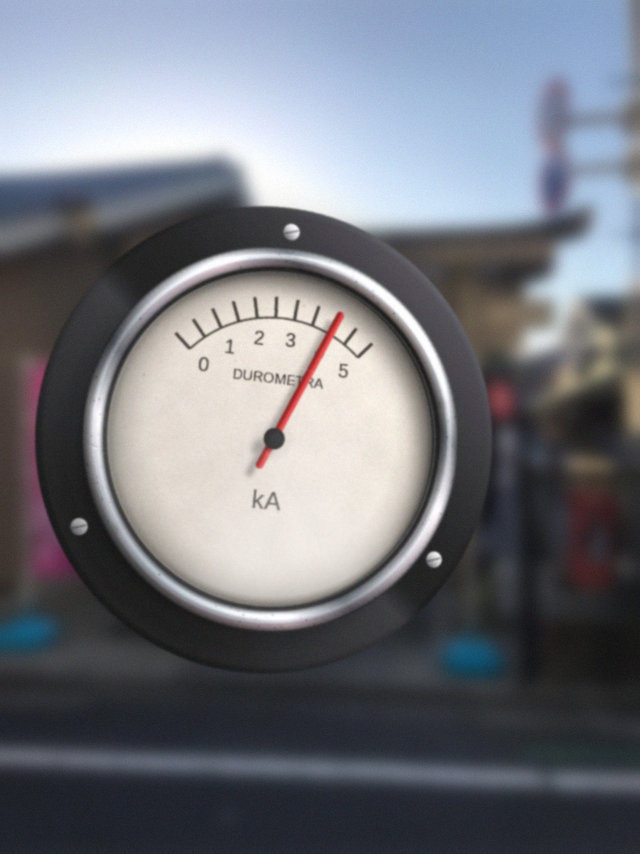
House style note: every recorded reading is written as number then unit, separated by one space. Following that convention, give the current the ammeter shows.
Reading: 4 kA
